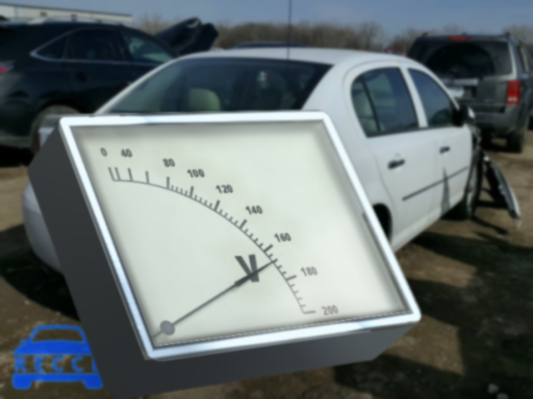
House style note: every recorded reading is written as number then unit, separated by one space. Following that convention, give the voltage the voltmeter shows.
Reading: 168 V
